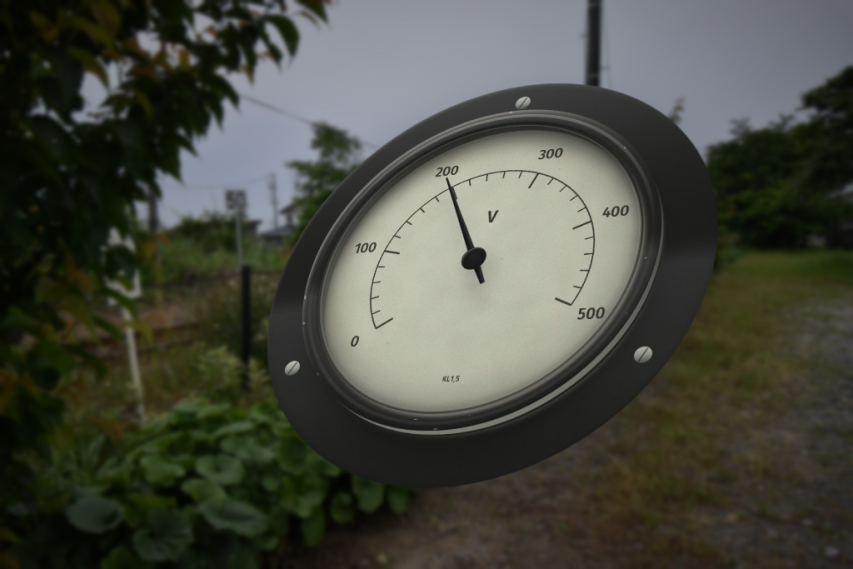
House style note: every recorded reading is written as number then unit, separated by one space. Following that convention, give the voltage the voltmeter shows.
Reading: 200 V
